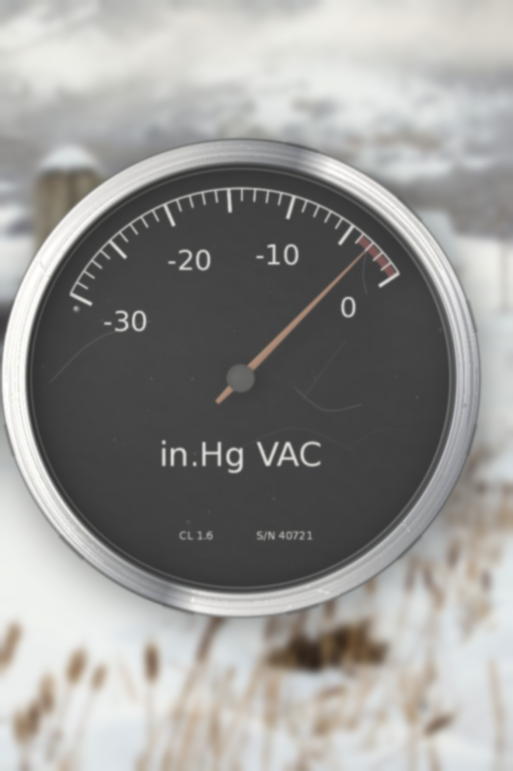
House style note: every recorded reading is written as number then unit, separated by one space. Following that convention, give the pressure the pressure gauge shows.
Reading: -3 inHg
